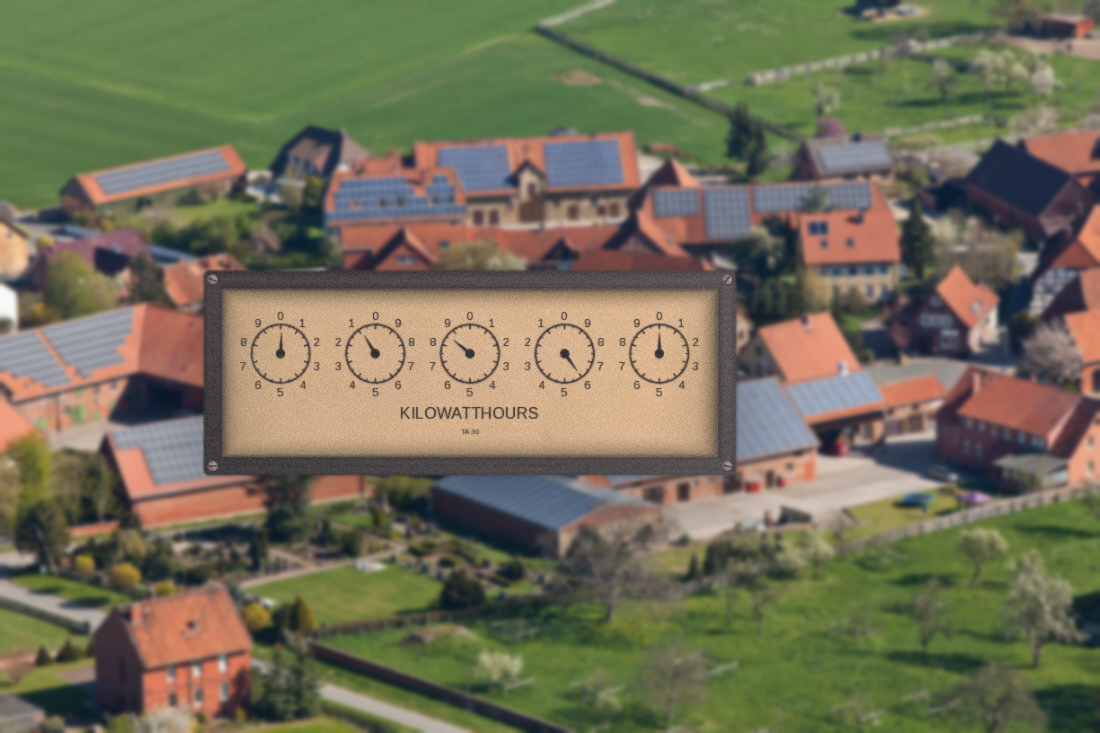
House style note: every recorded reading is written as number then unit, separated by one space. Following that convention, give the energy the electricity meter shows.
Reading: 860 kWh
